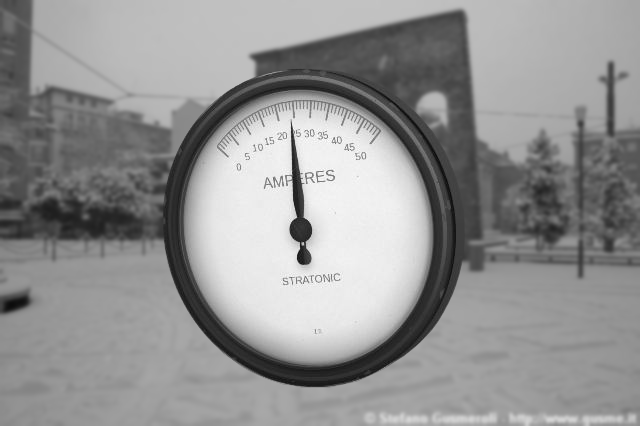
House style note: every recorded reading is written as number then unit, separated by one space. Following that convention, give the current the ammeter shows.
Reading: 25 A
